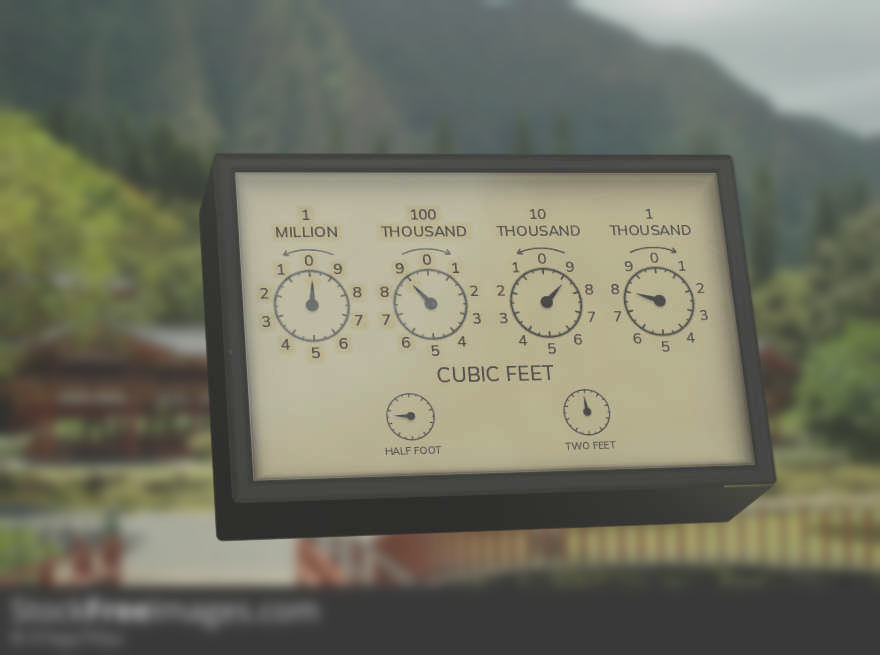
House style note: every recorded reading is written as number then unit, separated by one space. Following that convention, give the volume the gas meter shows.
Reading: 988800 ft³
